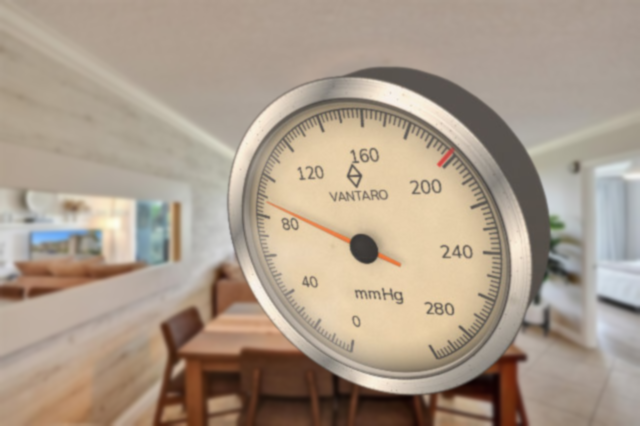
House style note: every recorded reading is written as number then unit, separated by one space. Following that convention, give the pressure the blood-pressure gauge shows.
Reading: 90 mmHg
